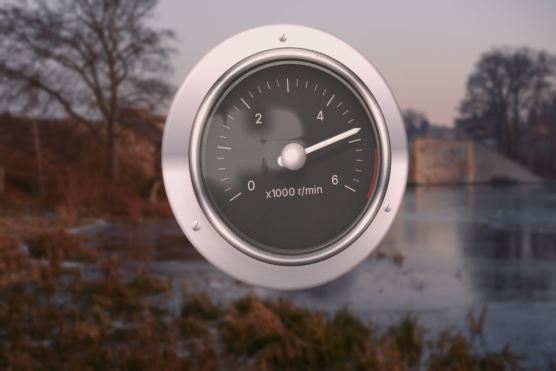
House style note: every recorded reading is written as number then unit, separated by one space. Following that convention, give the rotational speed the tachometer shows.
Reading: 4800 rpm
